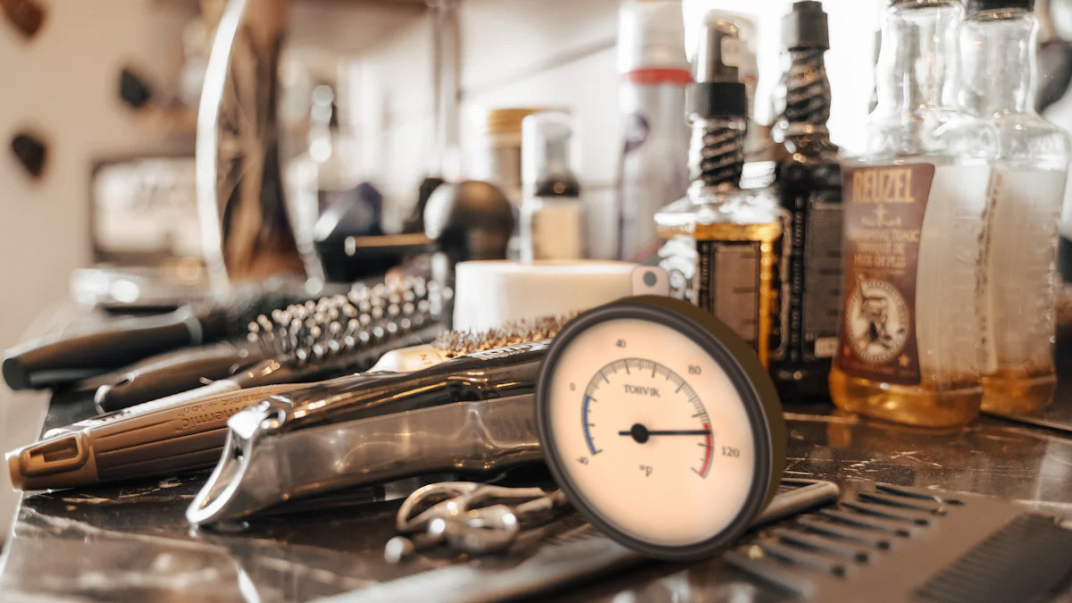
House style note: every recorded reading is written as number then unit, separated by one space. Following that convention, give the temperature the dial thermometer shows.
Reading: 110 °F
